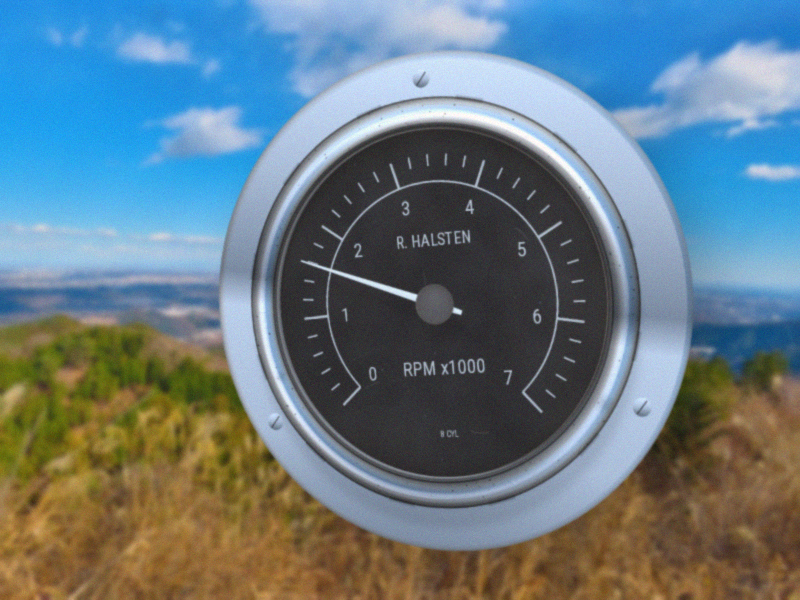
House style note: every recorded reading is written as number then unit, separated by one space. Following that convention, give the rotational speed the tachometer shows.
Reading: 1600 rpm
